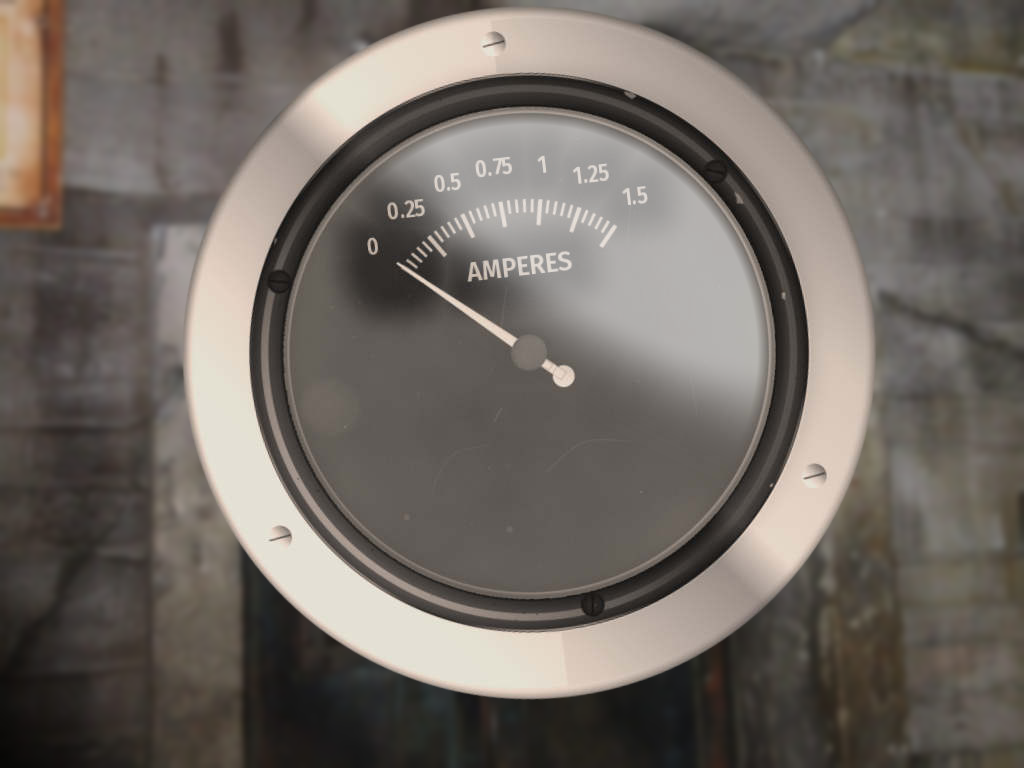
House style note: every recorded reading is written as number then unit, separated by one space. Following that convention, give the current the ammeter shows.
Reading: 0 A
